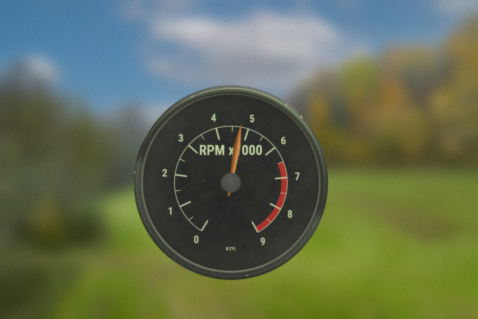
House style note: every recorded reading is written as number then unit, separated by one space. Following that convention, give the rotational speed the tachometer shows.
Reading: 4750 rpm
